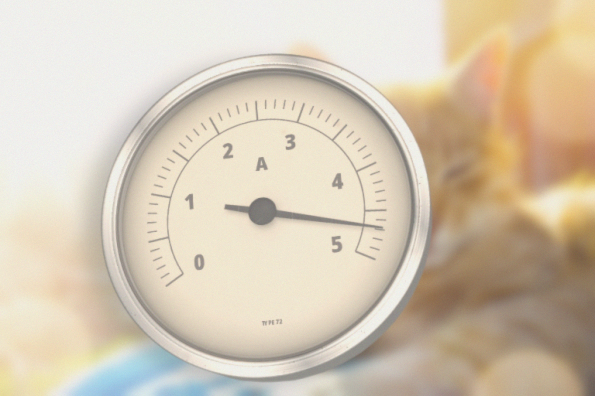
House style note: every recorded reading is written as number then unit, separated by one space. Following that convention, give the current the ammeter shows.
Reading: 4.7 A
